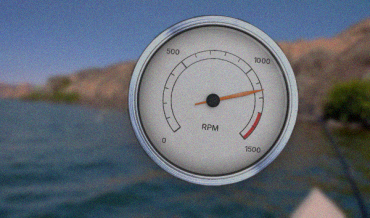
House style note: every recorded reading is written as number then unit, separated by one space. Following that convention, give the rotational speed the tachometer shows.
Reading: 1150 rpm
